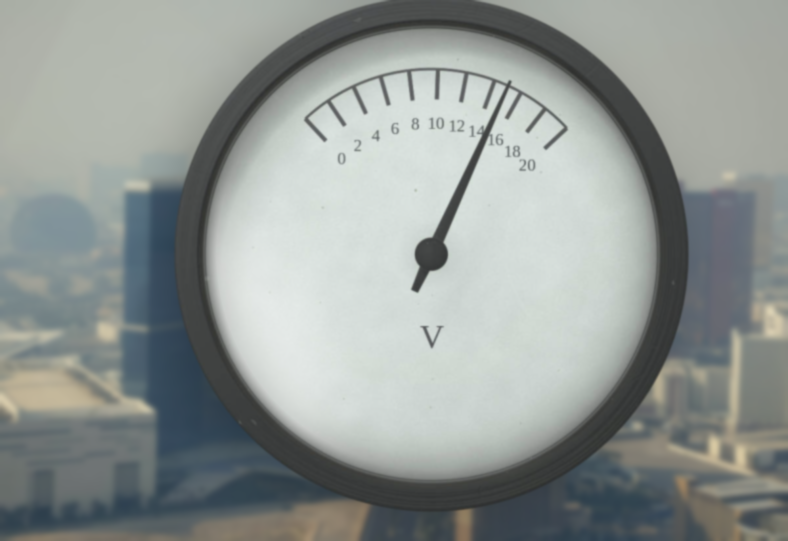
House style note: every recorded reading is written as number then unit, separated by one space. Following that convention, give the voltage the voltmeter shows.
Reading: 15 V
